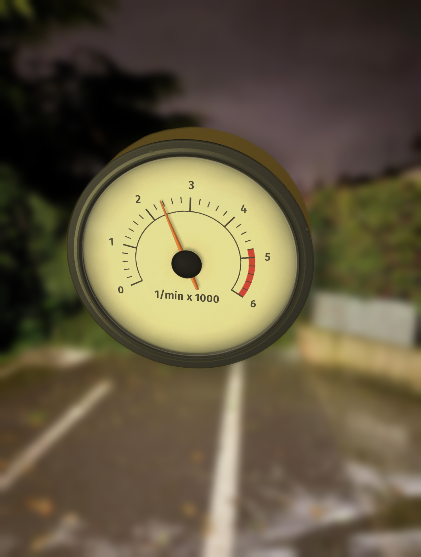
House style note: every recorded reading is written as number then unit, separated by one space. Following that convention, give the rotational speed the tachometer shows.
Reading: 2400 rpm
